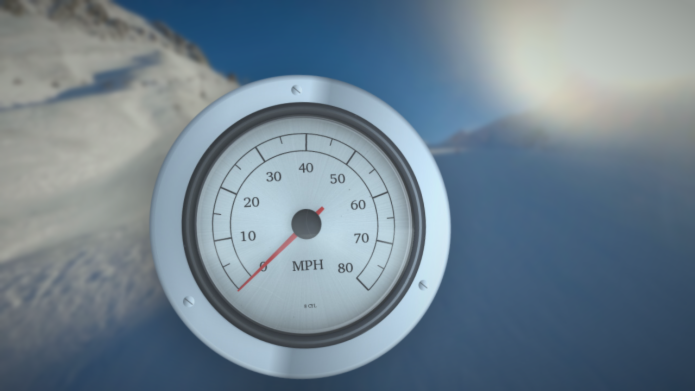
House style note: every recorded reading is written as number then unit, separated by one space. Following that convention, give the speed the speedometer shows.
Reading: 0 mph
